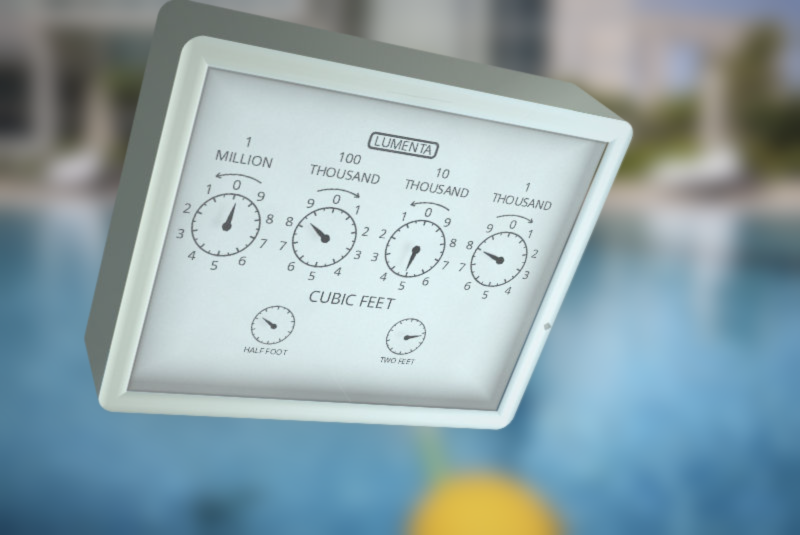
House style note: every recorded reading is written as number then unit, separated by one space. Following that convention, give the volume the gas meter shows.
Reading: 984800 ft³
